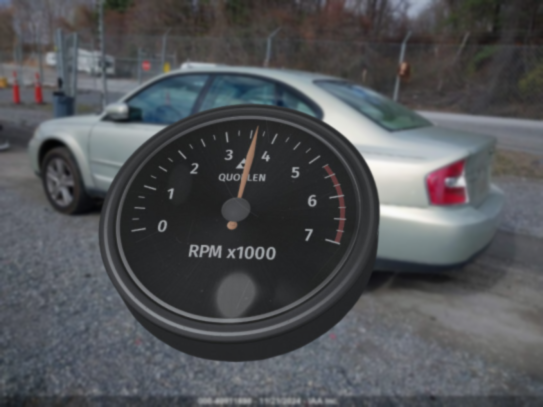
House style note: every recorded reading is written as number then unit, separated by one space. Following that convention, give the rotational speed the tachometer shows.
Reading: 3625 rpm
